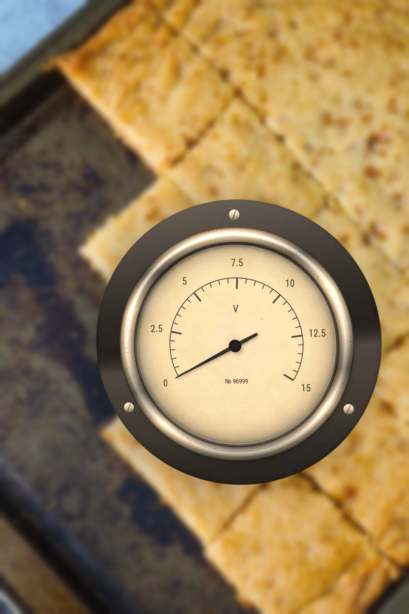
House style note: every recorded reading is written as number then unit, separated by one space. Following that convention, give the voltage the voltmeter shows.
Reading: 0 V
